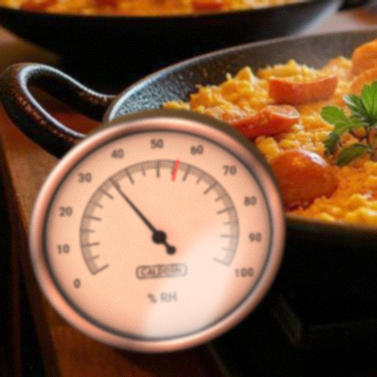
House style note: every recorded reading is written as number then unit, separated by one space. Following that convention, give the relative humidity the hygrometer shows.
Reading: 35 %
